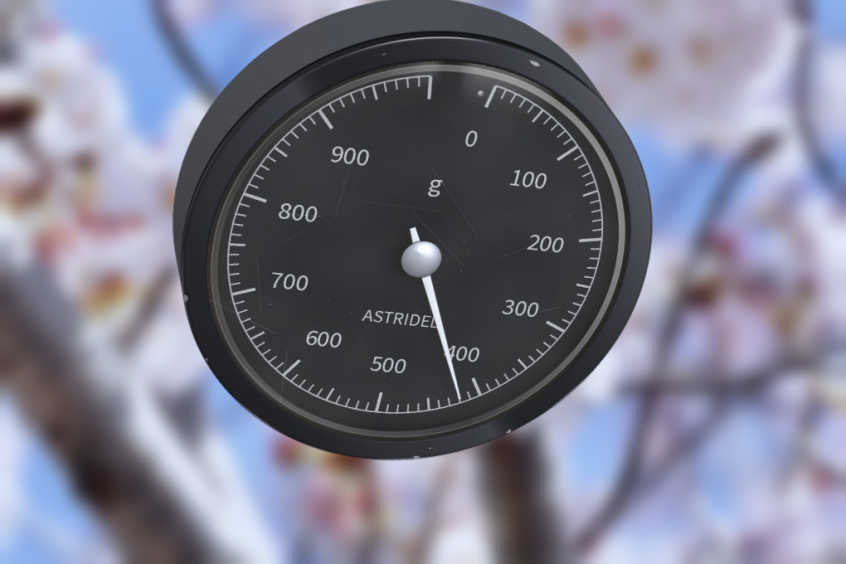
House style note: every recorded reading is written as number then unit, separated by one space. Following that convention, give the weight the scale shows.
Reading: 420 g
